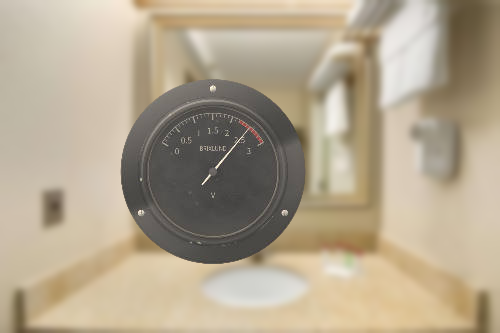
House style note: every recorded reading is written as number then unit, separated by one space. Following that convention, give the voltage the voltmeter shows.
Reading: 2.5 V
